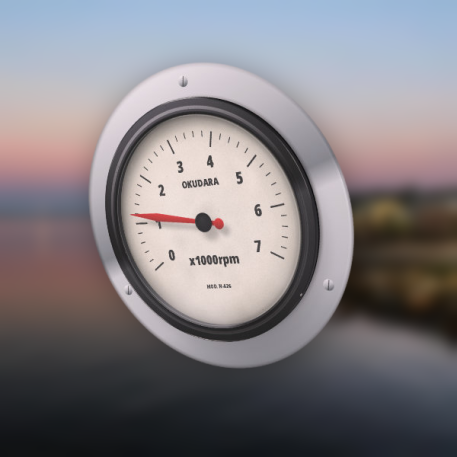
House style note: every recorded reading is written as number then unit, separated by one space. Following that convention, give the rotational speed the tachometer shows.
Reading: 1200 rpm
